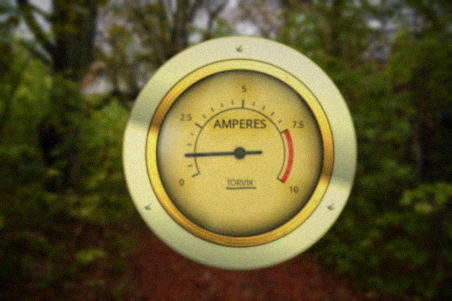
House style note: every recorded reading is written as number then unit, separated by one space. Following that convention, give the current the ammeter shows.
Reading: 1 A
